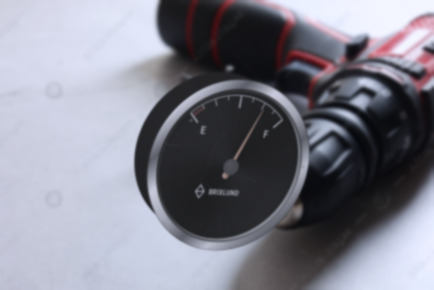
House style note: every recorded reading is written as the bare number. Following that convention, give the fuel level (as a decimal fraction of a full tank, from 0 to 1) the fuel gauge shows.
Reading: 0.75
